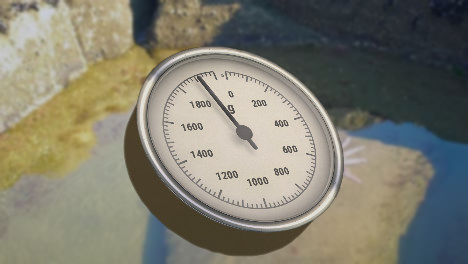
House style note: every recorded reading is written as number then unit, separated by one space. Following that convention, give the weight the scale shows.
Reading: 1900 g
